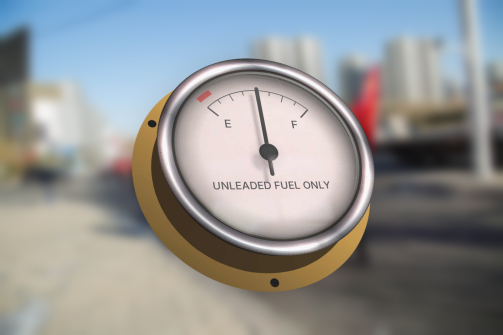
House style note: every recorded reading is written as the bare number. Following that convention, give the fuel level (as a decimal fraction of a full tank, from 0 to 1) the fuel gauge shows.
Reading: 0.5
